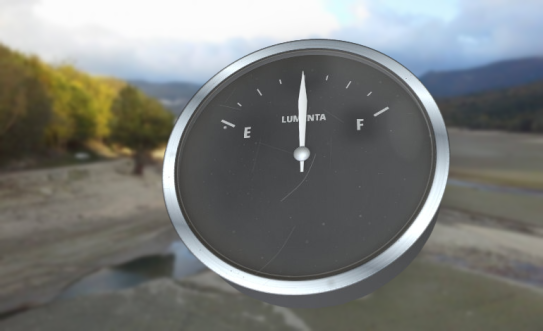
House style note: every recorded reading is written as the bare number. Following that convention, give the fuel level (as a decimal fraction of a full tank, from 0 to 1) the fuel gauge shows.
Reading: 0.5
